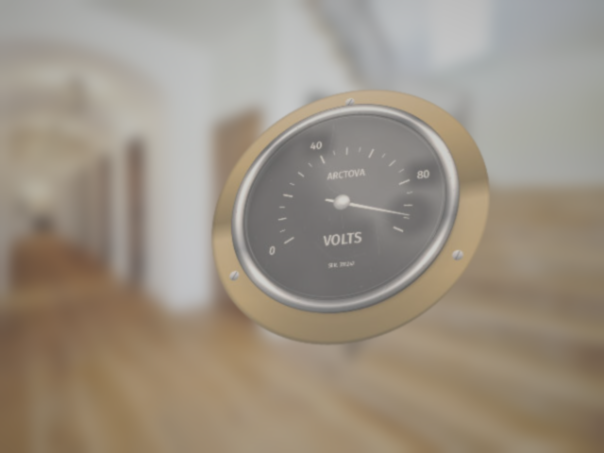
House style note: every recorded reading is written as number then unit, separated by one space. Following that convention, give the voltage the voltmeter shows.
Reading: 95 V
